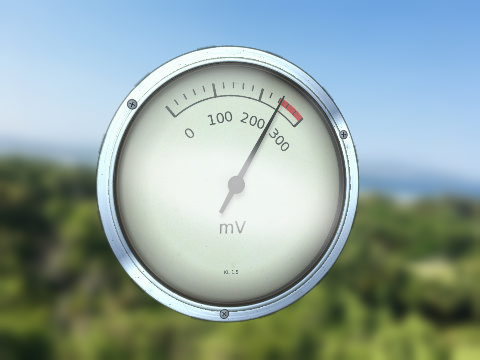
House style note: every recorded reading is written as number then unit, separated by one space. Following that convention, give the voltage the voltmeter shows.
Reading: 240 mV
